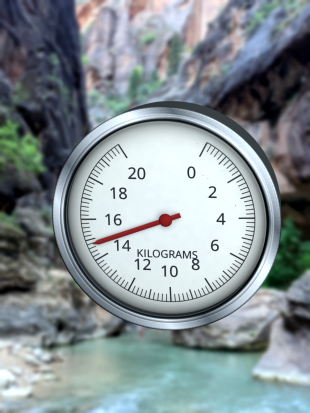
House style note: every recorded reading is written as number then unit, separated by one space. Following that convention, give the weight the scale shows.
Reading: 14.8 kg
